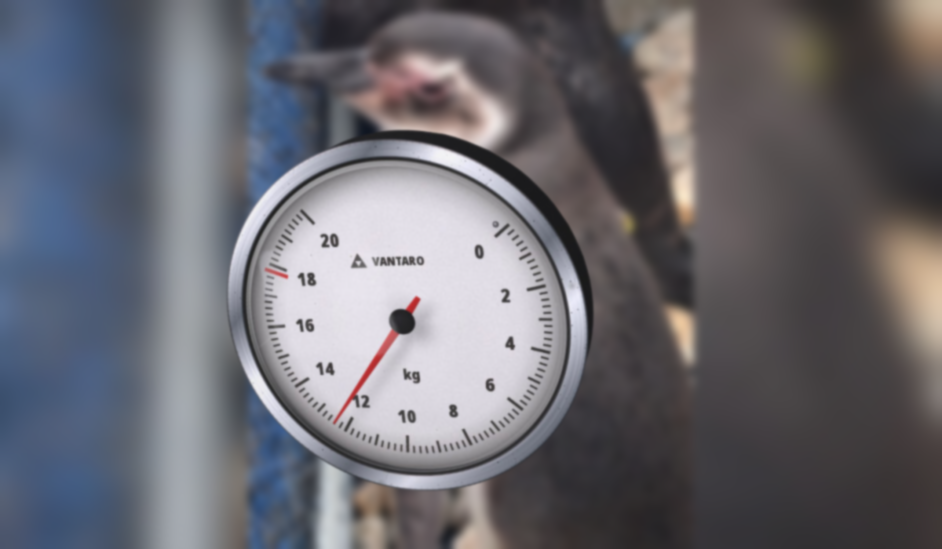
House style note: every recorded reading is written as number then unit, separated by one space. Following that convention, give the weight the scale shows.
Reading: 12.4 kg
